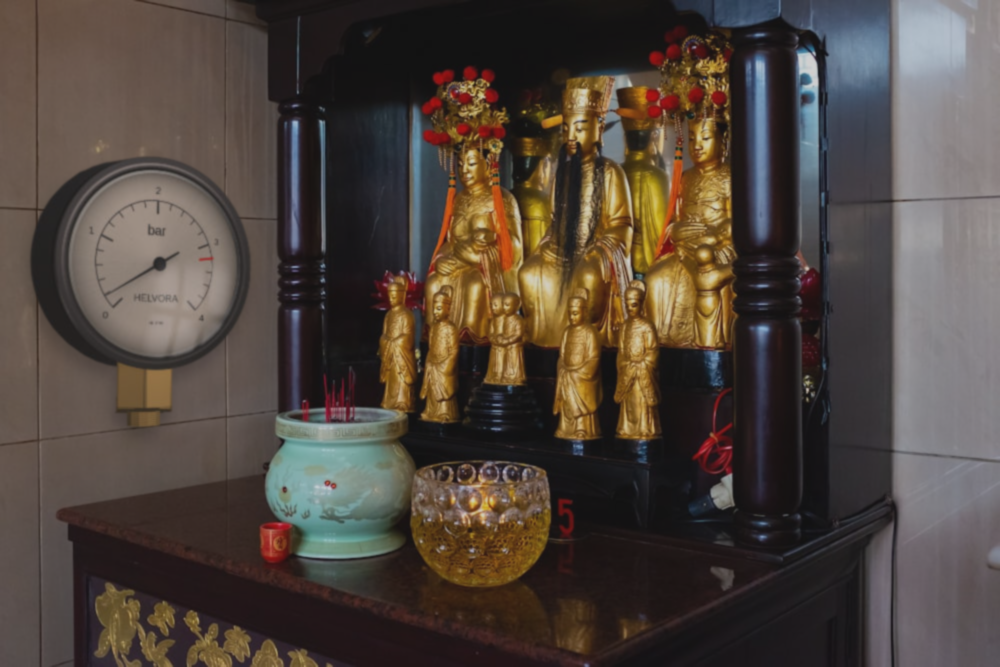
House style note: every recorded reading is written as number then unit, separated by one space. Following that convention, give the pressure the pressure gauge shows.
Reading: 0.2 bar
